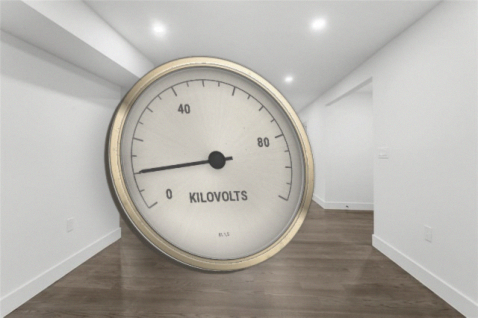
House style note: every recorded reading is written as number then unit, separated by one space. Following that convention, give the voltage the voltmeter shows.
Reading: 10 kV
